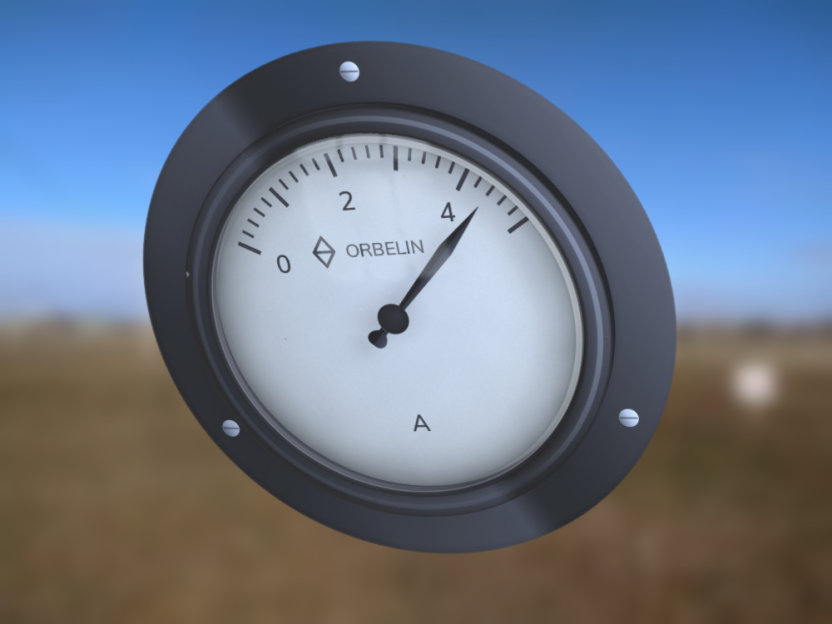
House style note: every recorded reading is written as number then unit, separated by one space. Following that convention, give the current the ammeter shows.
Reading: 4.4 A
